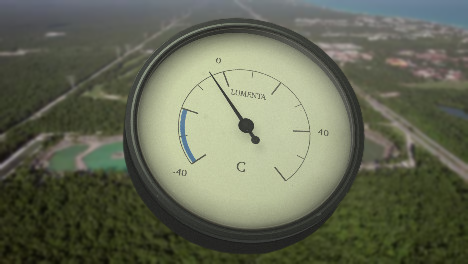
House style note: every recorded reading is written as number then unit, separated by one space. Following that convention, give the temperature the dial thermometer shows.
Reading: -5 °C
